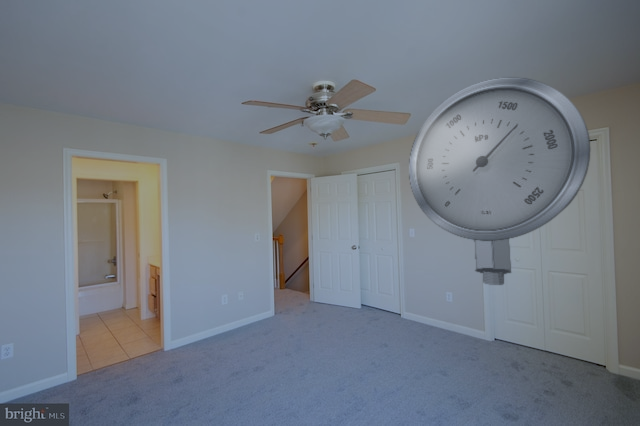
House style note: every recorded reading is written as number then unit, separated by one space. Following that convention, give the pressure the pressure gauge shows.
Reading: 1700 kPa
